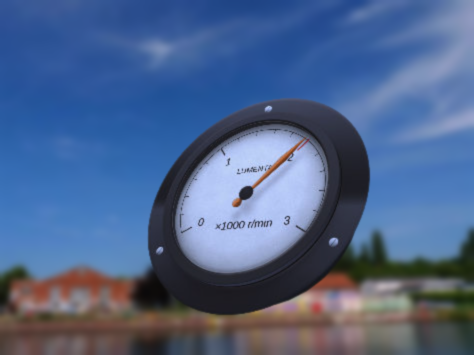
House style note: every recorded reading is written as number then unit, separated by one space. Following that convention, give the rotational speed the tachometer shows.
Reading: 2000 rpm
